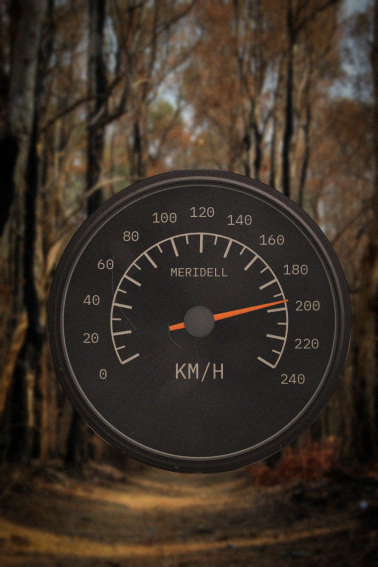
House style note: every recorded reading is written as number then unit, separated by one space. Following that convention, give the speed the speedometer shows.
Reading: 195 km/h
